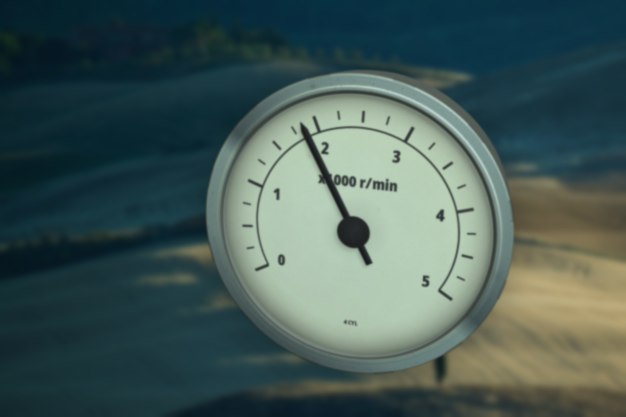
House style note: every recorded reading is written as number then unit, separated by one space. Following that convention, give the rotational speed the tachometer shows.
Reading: 1875 rpm
